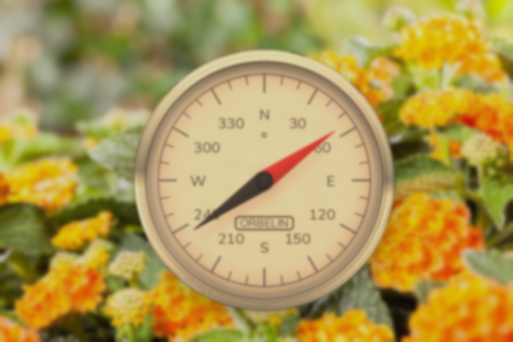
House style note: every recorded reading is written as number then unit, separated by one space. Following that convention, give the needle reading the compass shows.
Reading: 55 °
